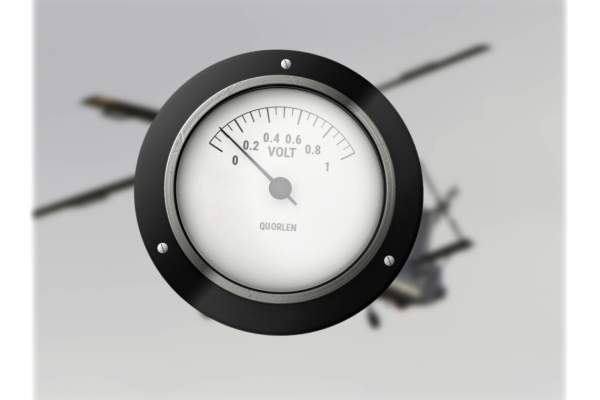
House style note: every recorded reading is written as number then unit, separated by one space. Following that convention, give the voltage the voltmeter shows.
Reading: 0.1 V
